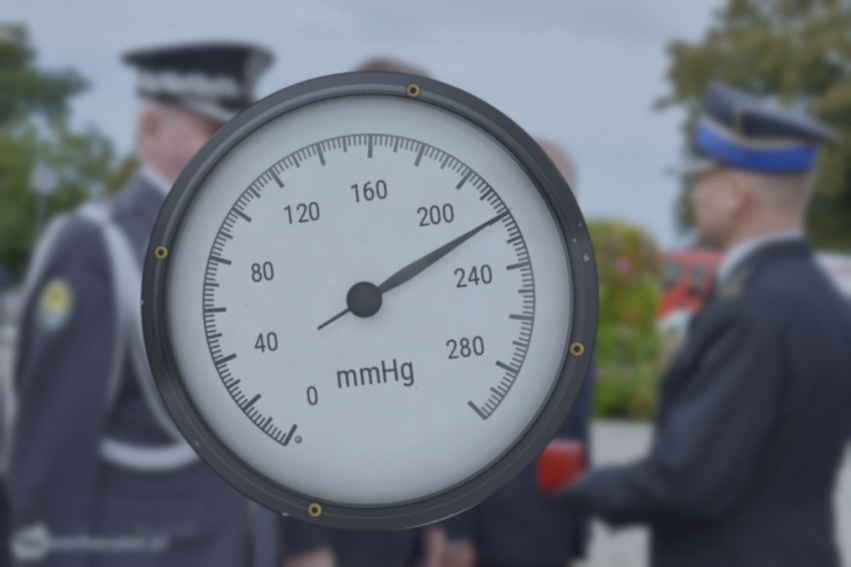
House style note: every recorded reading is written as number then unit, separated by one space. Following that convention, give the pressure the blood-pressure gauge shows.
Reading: 220 mmHg
